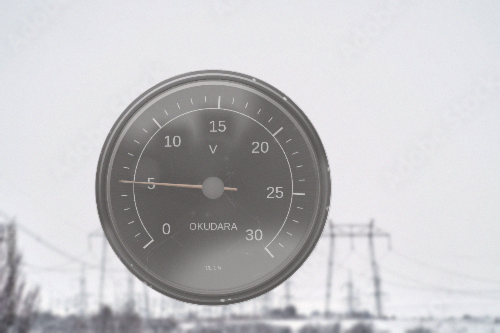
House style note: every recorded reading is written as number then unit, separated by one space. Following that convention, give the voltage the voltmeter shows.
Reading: 5 V
